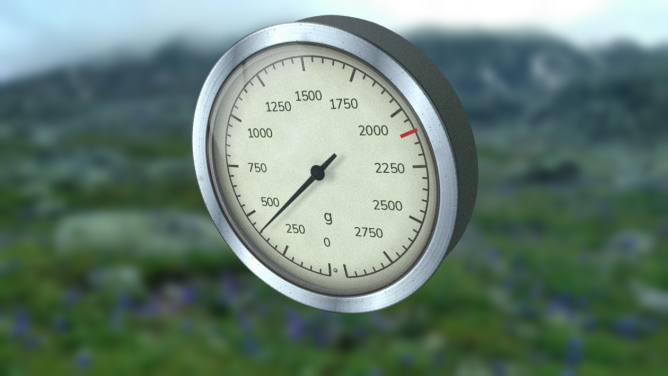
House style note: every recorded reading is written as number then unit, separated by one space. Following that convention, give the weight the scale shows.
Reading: 400 g
